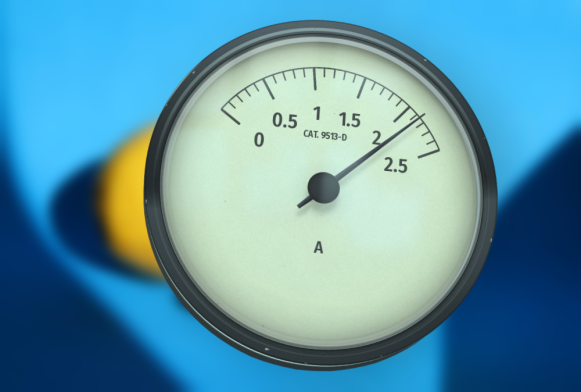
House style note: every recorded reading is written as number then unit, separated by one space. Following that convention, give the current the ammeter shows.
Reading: 2.15 A
